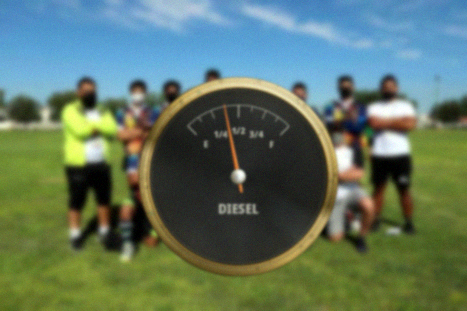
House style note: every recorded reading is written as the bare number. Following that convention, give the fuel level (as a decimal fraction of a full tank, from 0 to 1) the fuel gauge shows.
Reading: 0.375
